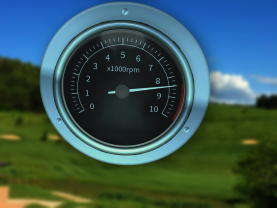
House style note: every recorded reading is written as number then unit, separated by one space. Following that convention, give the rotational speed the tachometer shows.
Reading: 8400 rpm
